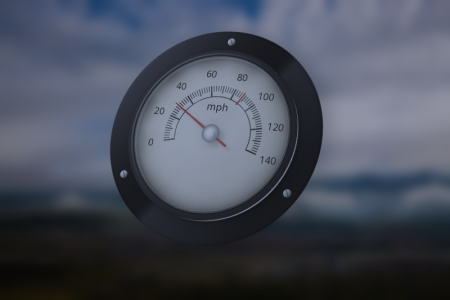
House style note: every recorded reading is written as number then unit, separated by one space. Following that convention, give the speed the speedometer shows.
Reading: 30 mph
